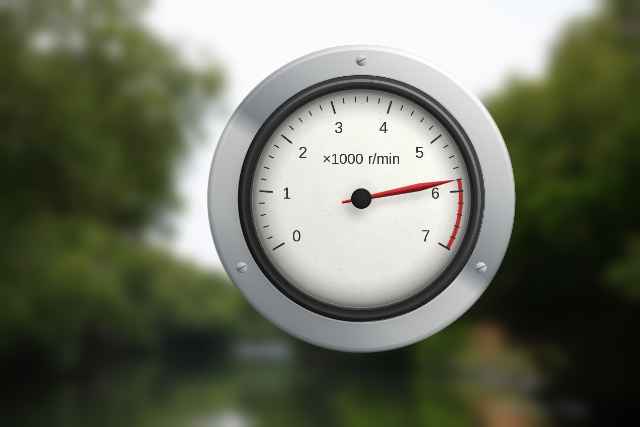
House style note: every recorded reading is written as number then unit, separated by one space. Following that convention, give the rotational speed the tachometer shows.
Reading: 5800 rpm
